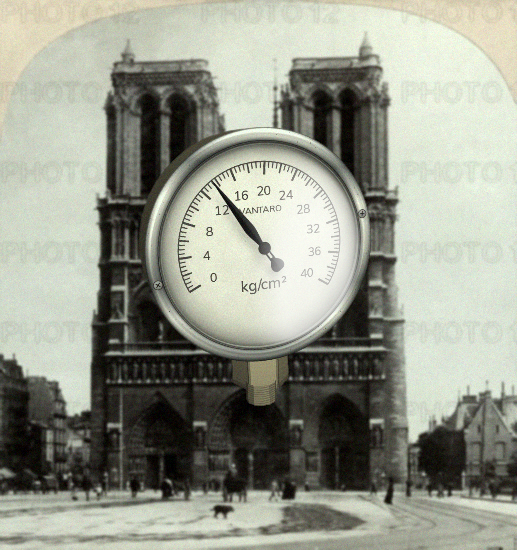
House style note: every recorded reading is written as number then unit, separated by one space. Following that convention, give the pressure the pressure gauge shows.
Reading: 13.5 kg/cm²
